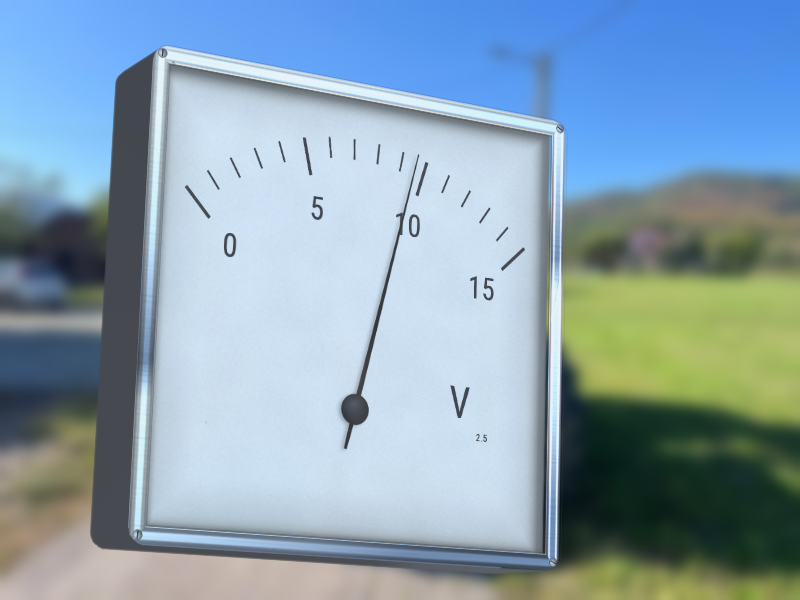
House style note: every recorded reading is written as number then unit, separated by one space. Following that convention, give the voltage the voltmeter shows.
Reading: 9.5 V
